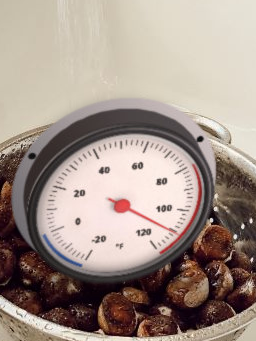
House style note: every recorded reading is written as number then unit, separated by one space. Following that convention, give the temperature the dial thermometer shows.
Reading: 110 °F
